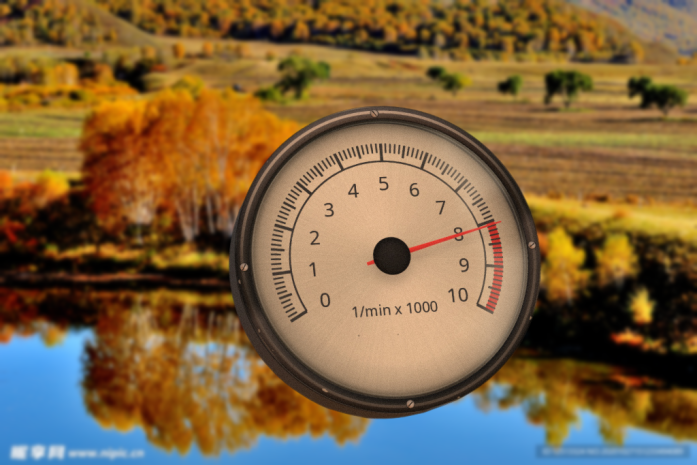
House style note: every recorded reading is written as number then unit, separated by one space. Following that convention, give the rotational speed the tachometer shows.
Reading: 8100 rpm
